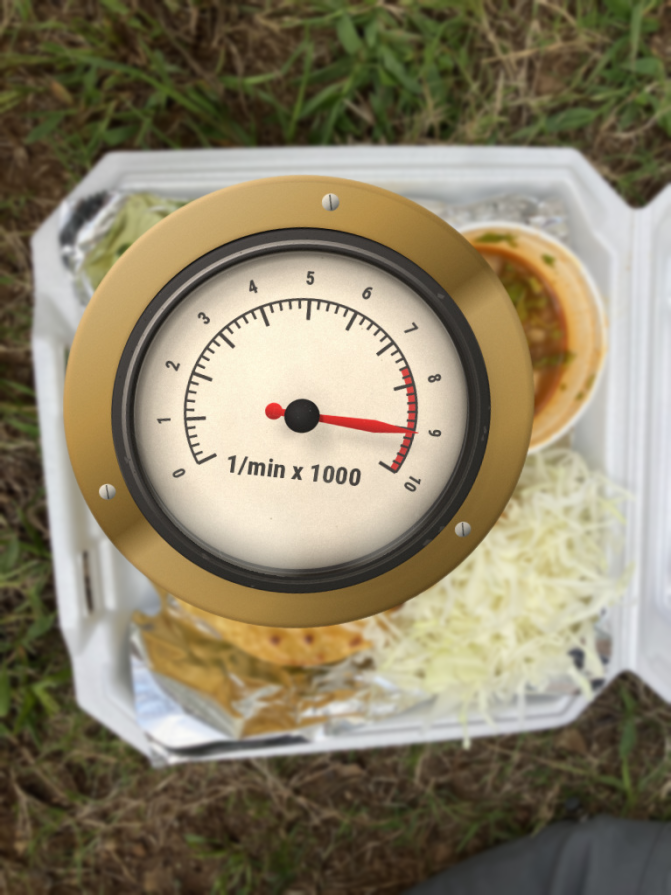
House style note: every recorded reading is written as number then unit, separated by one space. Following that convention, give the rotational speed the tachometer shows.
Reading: 9000 rpm
